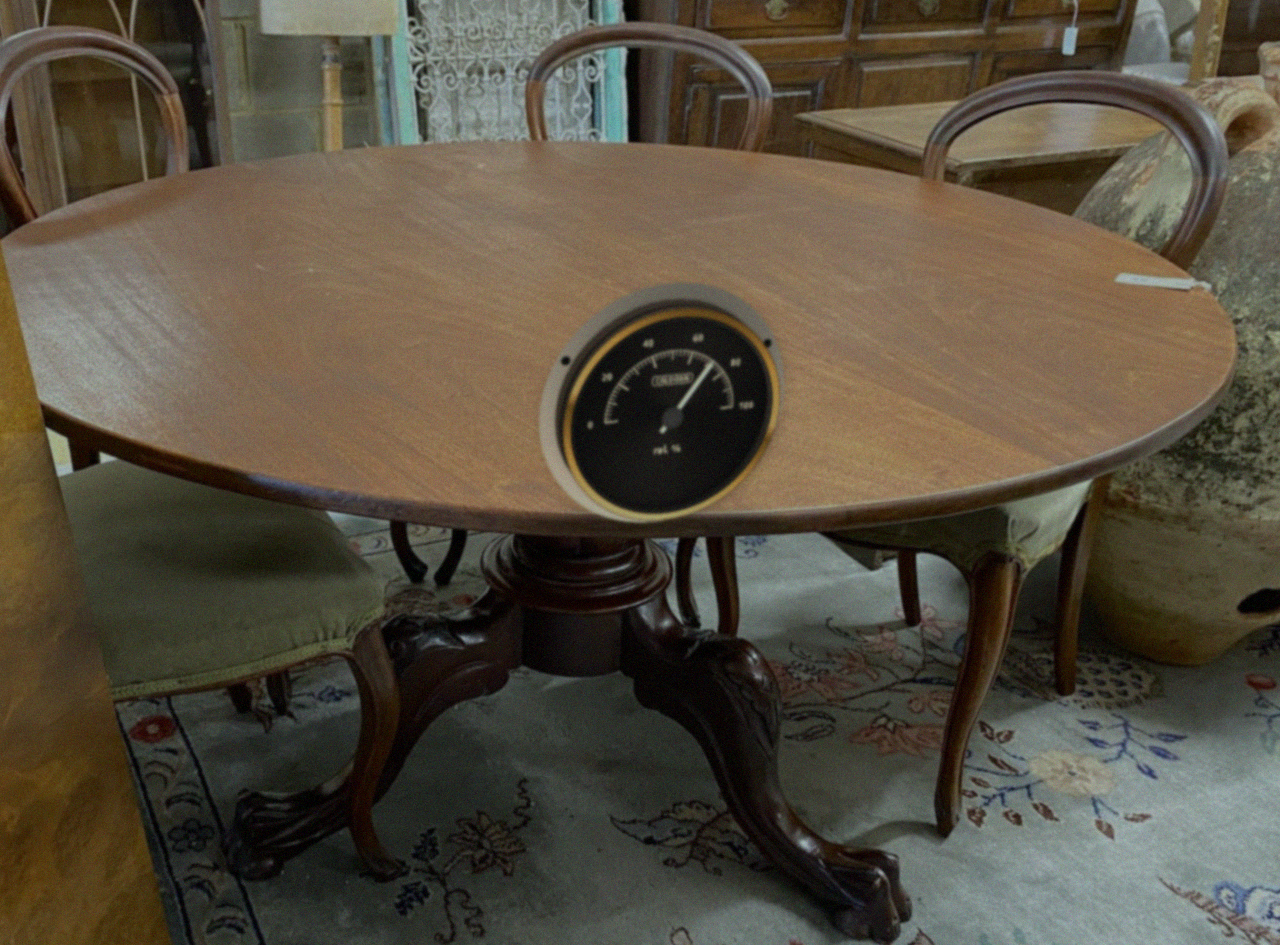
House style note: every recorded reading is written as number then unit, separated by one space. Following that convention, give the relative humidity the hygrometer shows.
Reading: 70 %
